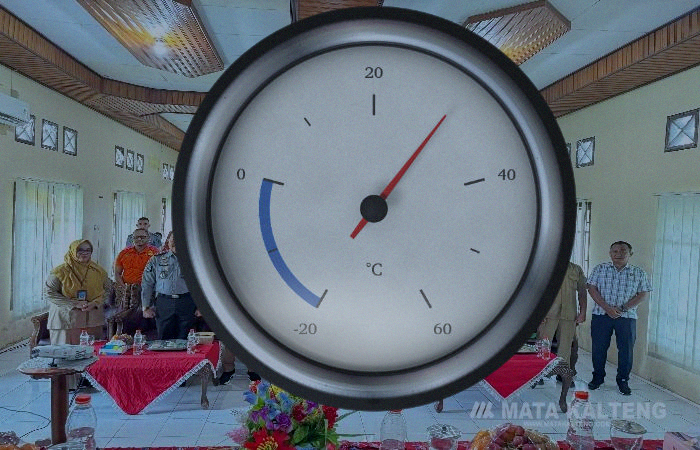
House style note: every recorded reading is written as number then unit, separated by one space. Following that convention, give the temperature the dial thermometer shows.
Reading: 30 °C
